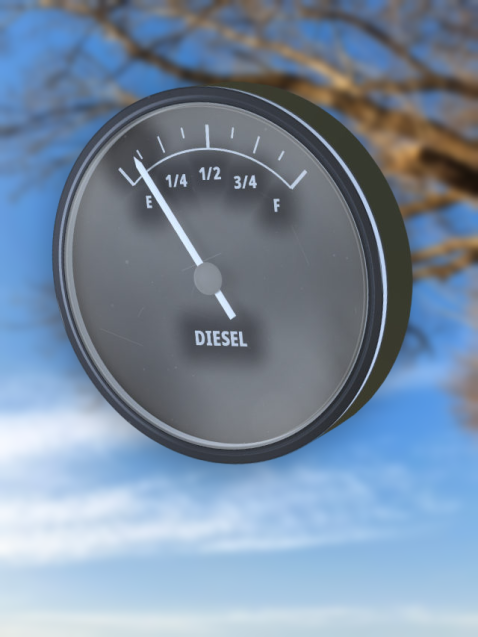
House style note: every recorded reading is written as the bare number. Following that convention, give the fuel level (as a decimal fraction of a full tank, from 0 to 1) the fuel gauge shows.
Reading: 0.125
